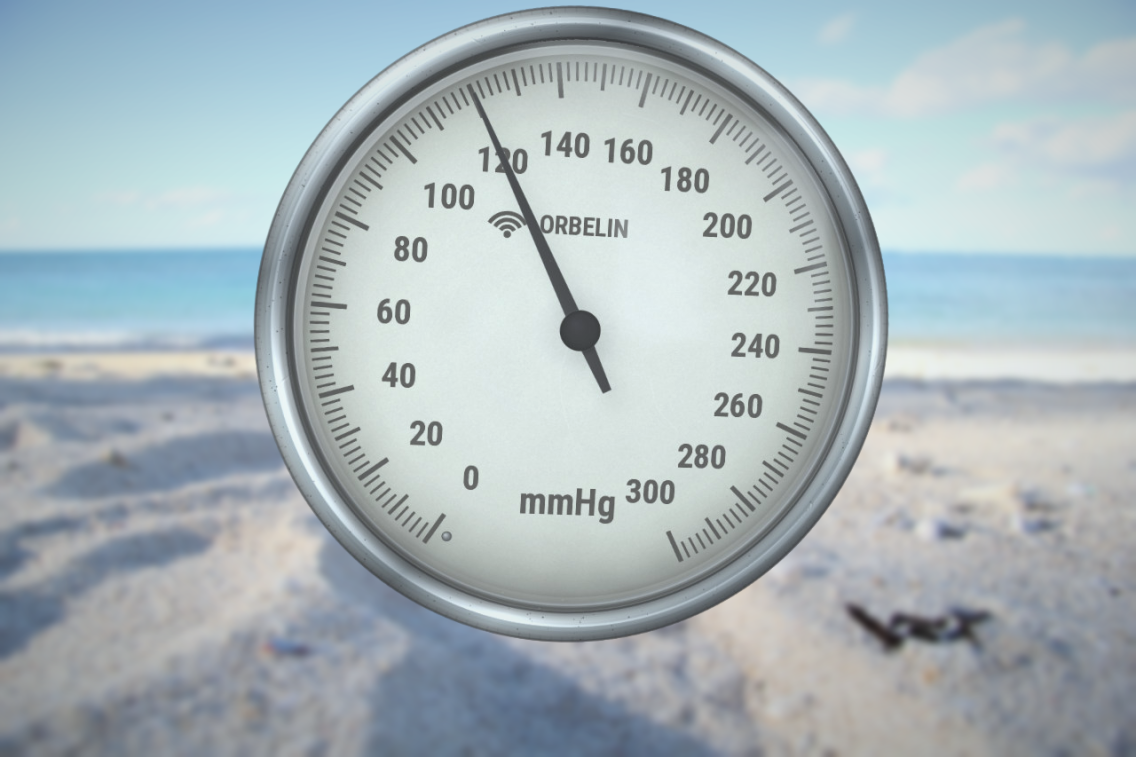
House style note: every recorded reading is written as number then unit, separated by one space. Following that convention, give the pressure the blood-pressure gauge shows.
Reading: 120 mmHg
